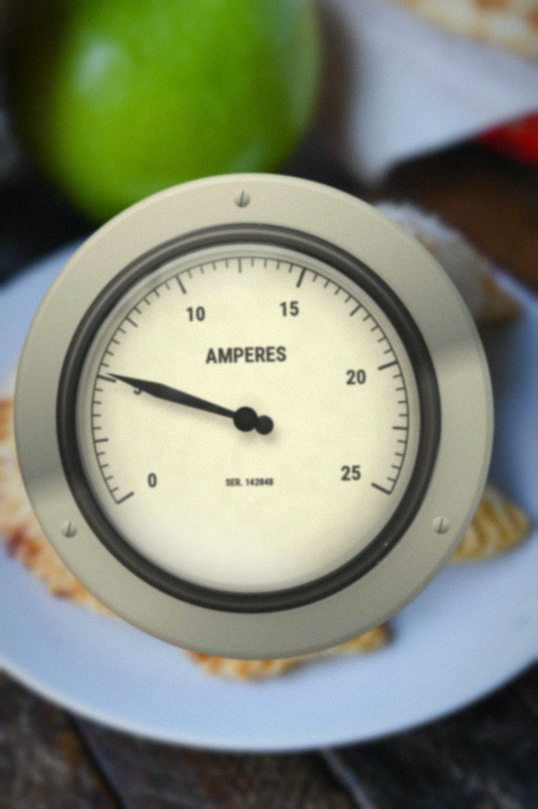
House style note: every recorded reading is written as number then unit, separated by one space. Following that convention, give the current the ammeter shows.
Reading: 5.25 A
